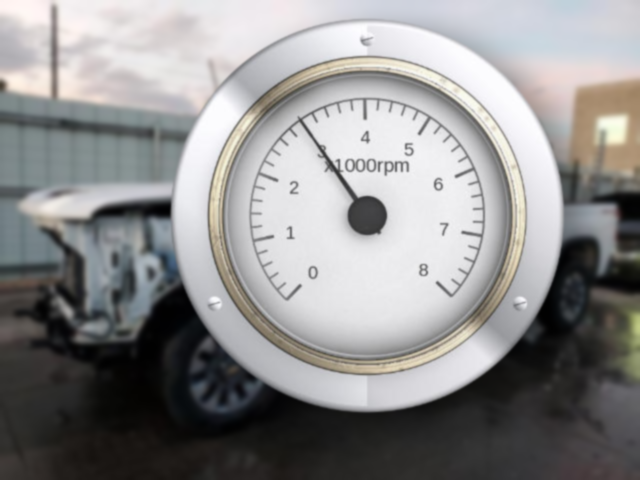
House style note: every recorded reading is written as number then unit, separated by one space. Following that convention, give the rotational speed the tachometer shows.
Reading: 3000 rpm
